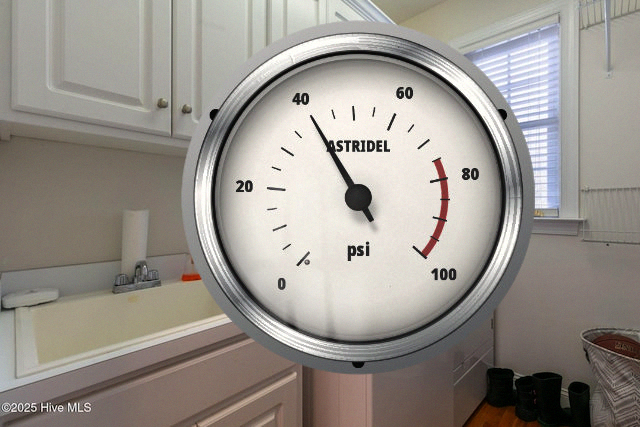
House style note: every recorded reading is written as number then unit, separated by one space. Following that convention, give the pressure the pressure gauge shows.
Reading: 40 psi
